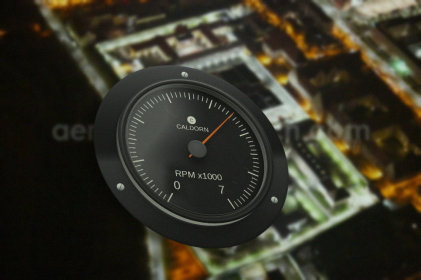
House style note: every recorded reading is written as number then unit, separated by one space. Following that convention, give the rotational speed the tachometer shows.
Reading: 4500 rpm
